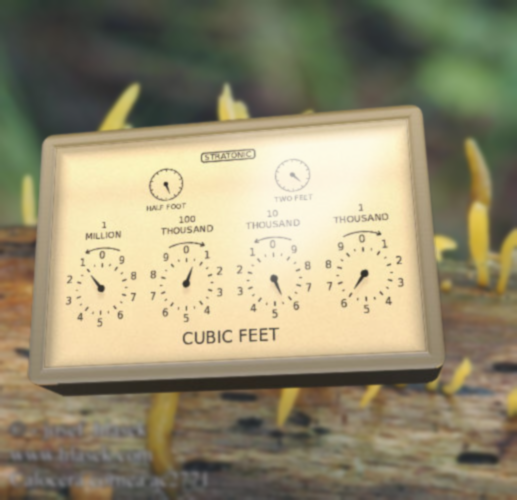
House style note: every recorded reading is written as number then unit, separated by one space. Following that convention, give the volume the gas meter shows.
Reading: 105600 ft³
